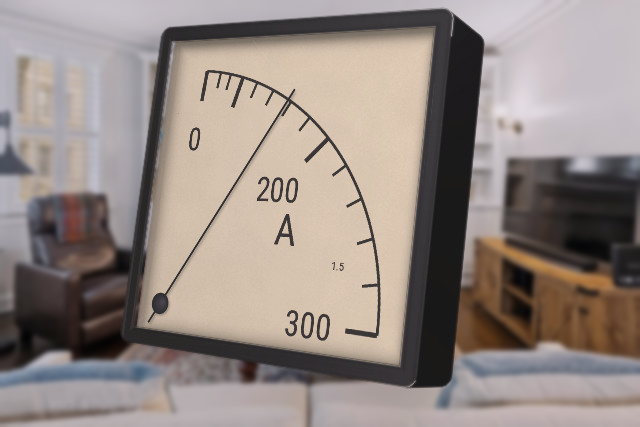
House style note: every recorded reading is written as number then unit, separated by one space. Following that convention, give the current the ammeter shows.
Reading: 160 A
